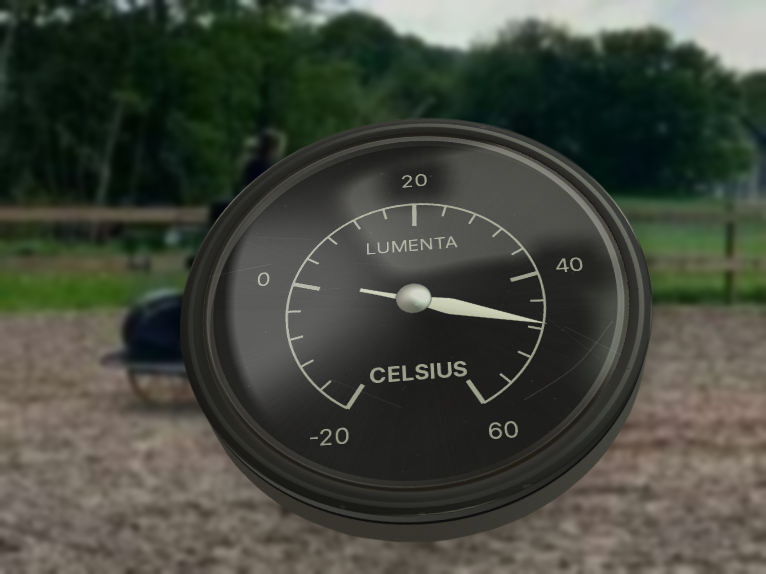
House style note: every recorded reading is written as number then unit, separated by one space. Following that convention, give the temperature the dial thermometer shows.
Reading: 48 °C
